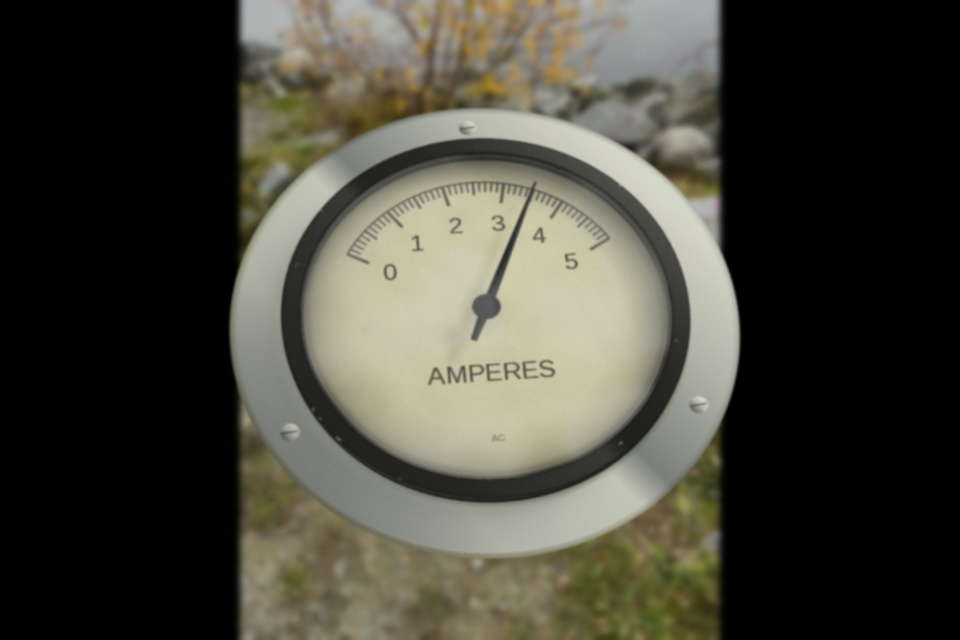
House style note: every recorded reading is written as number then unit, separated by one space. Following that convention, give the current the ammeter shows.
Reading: 3.5 A
